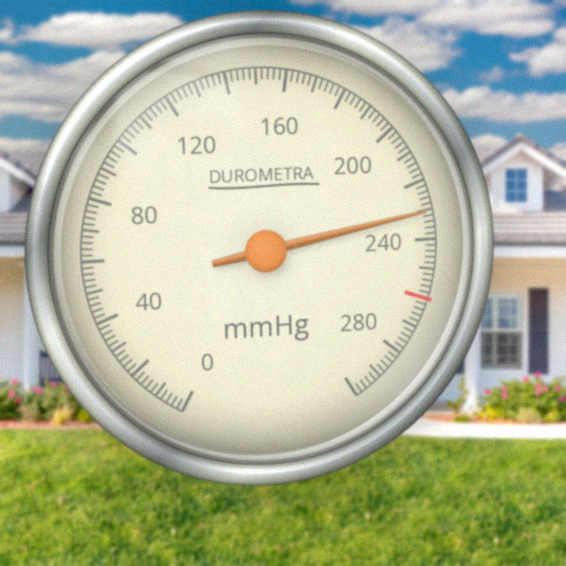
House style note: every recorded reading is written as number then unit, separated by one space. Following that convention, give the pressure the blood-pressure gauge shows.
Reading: 230 mmHg
